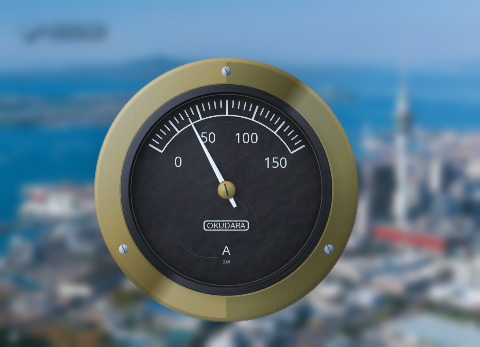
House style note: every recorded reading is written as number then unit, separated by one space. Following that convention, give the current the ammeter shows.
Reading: 40 A
